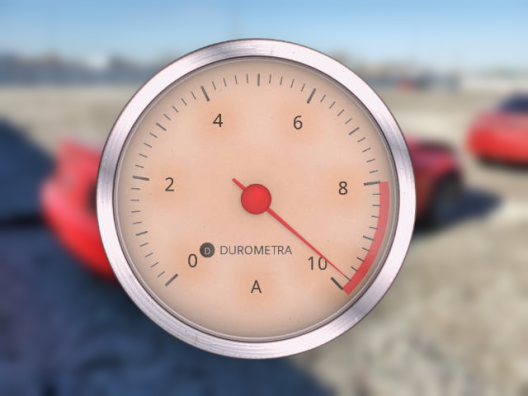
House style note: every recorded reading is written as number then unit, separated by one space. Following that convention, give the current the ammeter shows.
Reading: 9.8 A
